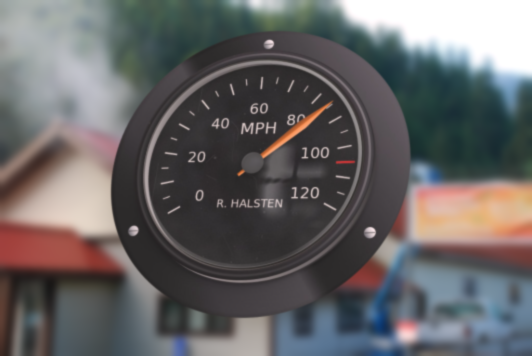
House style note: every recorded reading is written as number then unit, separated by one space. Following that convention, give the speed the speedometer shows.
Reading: 85 mph
